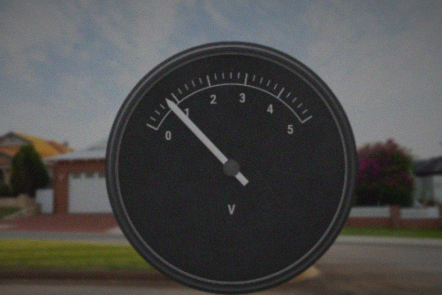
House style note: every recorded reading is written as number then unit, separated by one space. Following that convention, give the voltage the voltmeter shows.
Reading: 0.8 V
